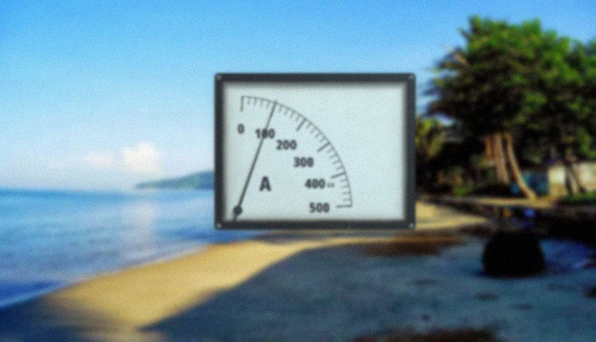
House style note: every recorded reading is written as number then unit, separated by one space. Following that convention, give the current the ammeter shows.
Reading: 100 A
